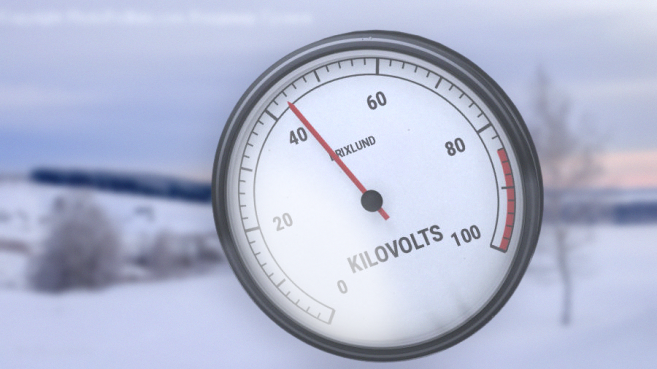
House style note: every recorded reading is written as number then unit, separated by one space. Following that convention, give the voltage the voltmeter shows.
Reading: 44 kV
